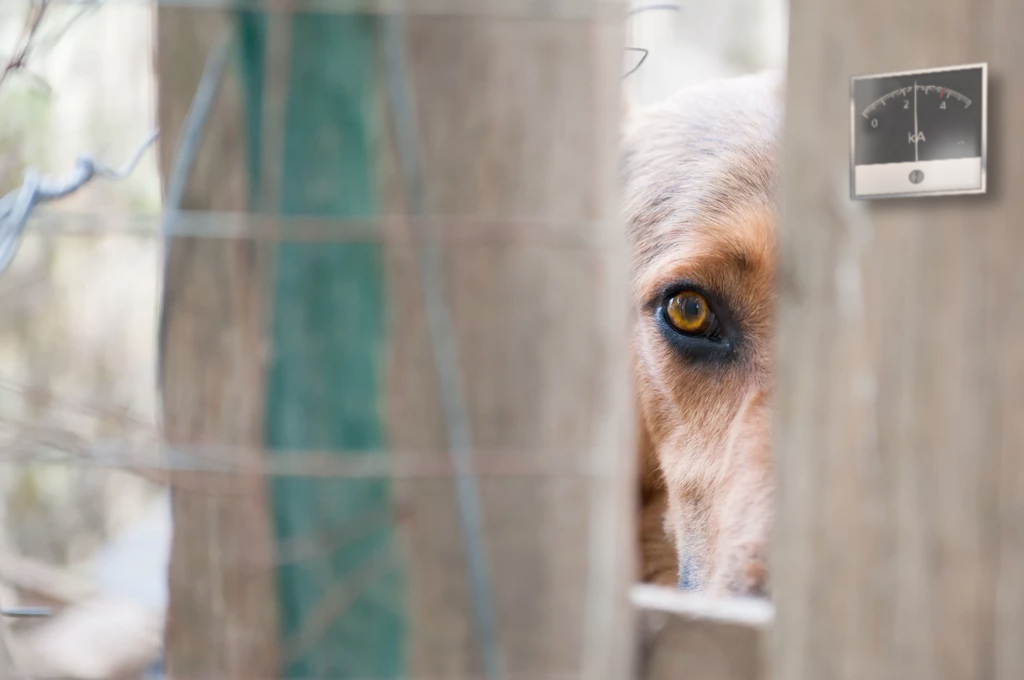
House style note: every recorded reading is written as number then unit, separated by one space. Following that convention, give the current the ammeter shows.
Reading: 2.5 kA
